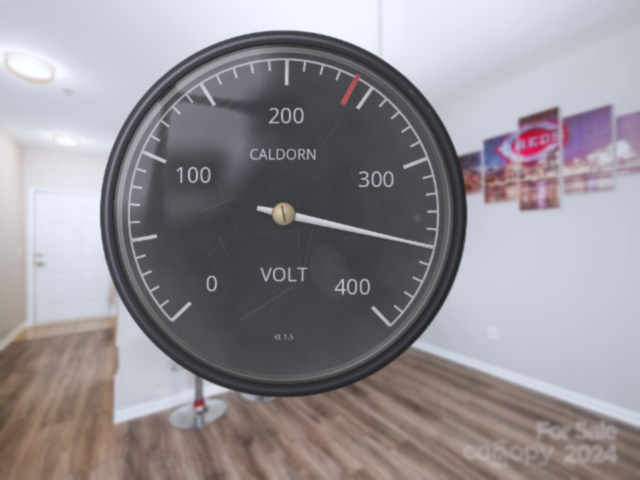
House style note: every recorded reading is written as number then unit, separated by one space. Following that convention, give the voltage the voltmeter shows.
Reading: 350 V
